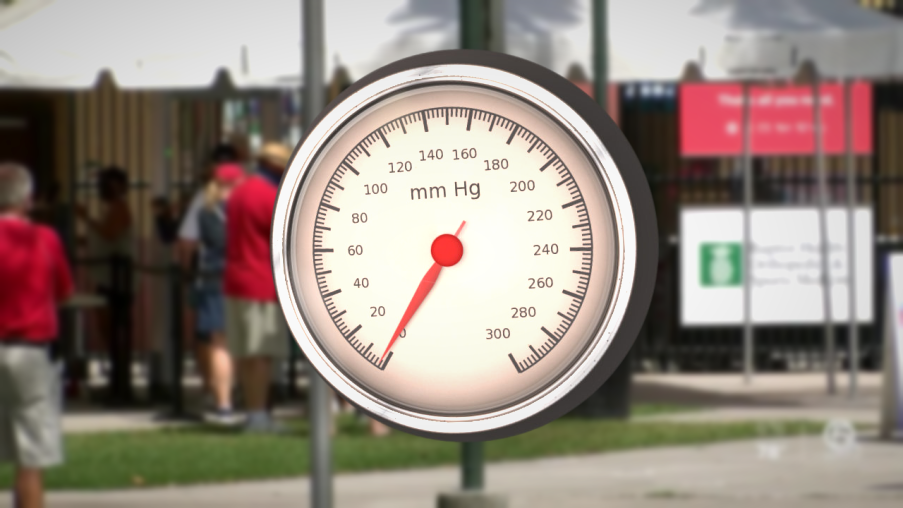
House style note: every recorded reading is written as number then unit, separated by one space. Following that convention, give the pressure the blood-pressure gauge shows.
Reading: 2 mmHg
